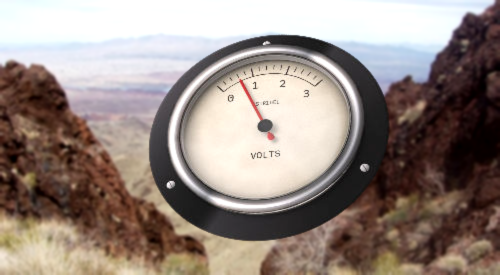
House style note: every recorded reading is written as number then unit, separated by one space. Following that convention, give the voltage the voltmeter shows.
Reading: 0.6 V
